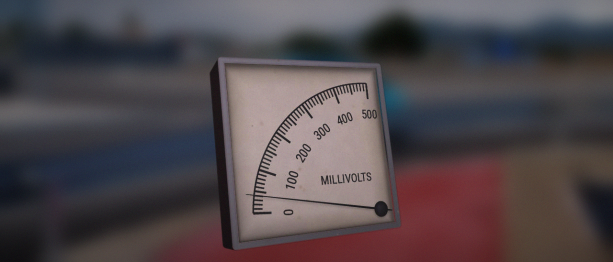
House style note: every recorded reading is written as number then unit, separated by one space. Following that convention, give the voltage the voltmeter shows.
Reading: 40 mV
